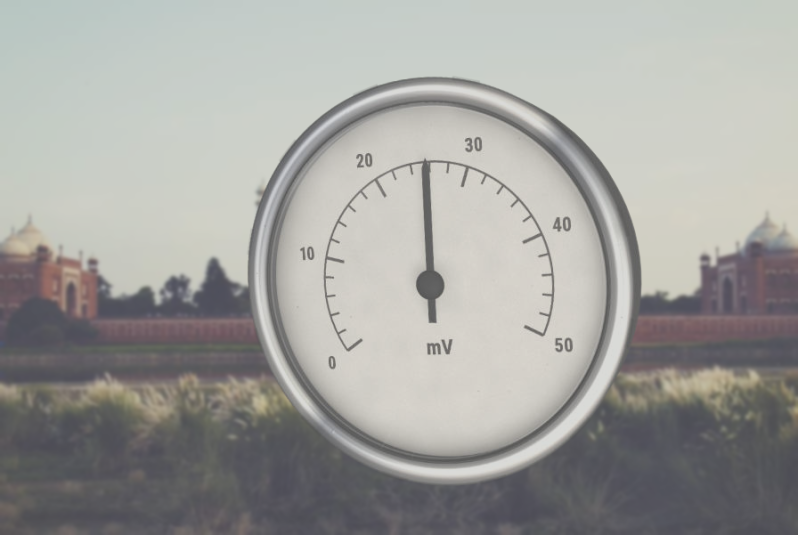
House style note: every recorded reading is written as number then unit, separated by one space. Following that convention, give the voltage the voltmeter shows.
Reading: 26 mV
